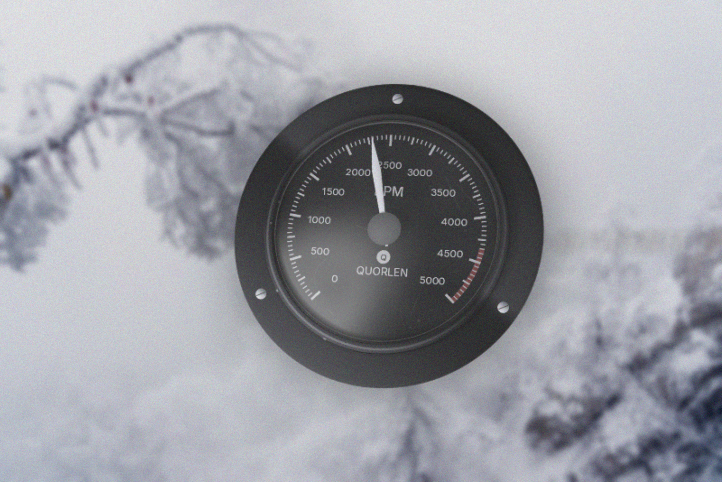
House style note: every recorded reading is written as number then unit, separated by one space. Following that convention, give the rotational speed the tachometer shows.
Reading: 2300 rpm
